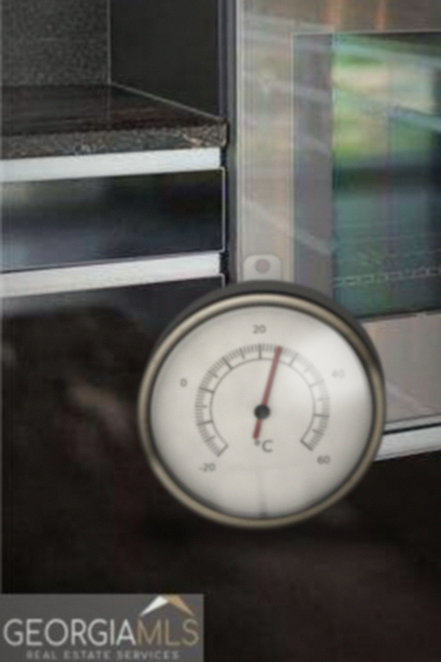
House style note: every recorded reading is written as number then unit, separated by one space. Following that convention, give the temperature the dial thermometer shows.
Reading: 25 °C
